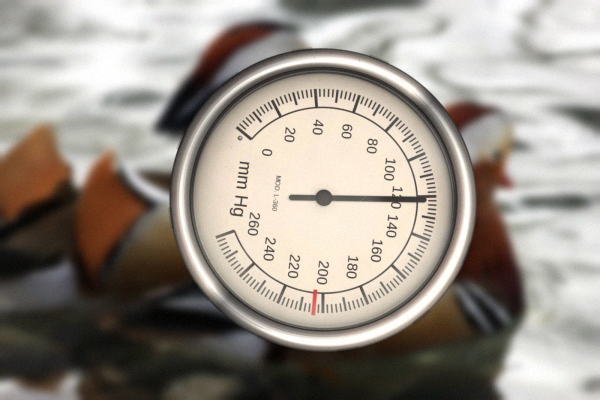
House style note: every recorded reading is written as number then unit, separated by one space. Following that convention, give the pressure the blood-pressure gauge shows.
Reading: 122 mmHg
